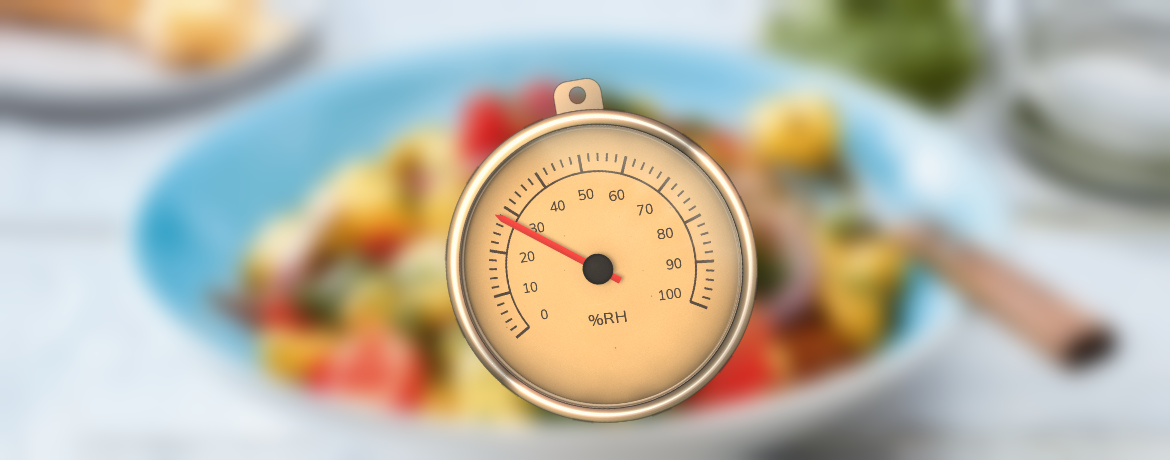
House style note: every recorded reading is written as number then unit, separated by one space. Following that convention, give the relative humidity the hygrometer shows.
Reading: 28 %
